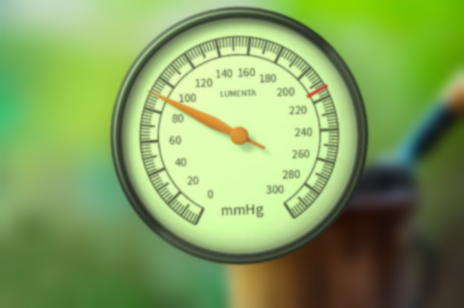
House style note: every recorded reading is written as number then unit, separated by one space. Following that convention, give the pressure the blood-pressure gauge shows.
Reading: 90 mmHg
